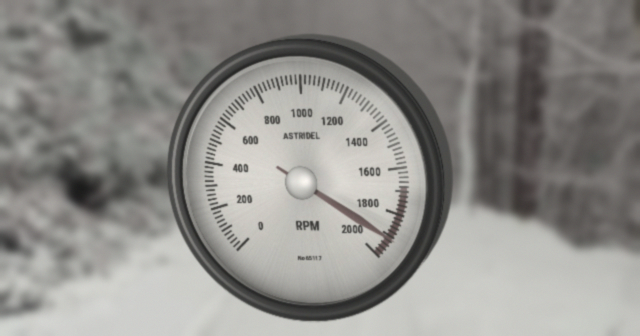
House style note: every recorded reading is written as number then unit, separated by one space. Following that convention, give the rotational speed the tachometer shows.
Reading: 1900 rpm
